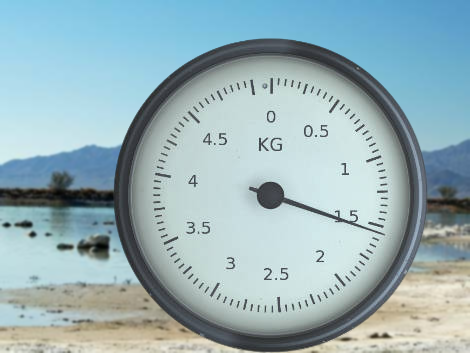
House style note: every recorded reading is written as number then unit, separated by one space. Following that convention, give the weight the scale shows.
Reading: 1.55 kg
